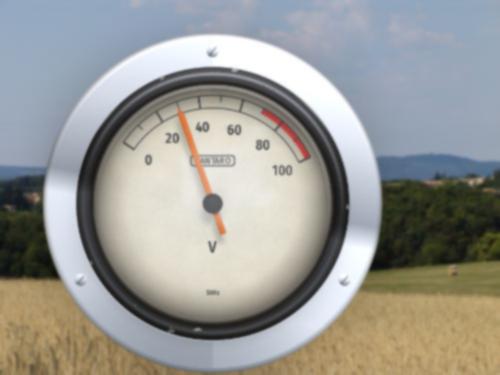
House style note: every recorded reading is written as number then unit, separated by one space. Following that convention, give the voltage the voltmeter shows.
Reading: 30 V
